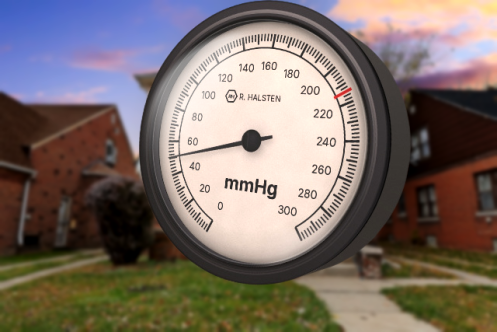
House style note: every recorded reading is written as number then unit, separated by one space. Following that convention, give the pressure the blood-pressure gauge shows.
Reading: 50 mmHg
